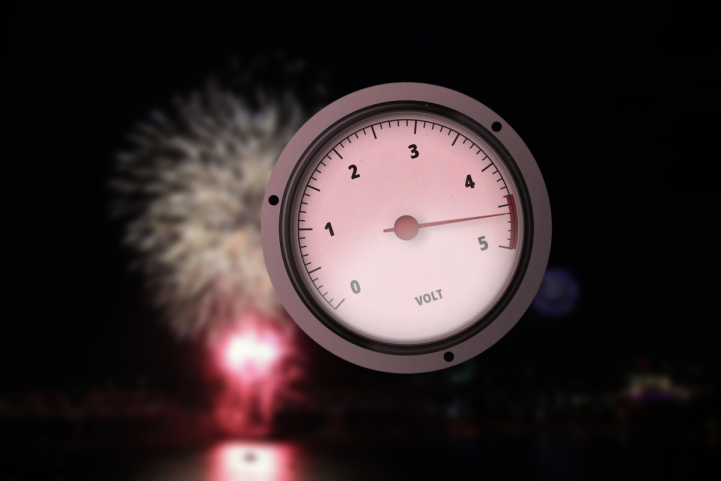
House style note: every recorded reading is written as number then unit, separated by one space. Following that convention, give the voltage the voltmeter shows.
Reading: 4.6 V
